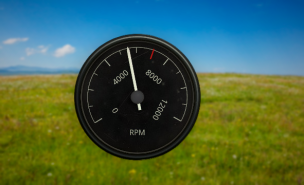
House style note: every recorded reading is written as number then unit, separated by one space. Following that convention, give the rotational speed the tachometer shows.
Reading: 5500 rpm
